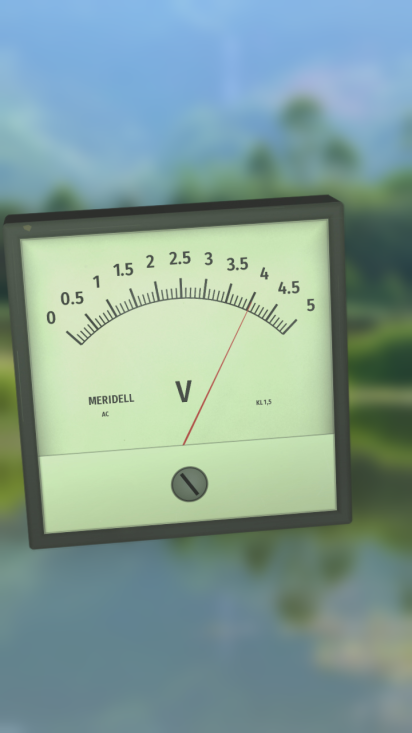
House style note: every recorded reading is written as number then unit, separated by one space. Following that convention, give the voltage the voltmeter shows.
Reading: 4 V
